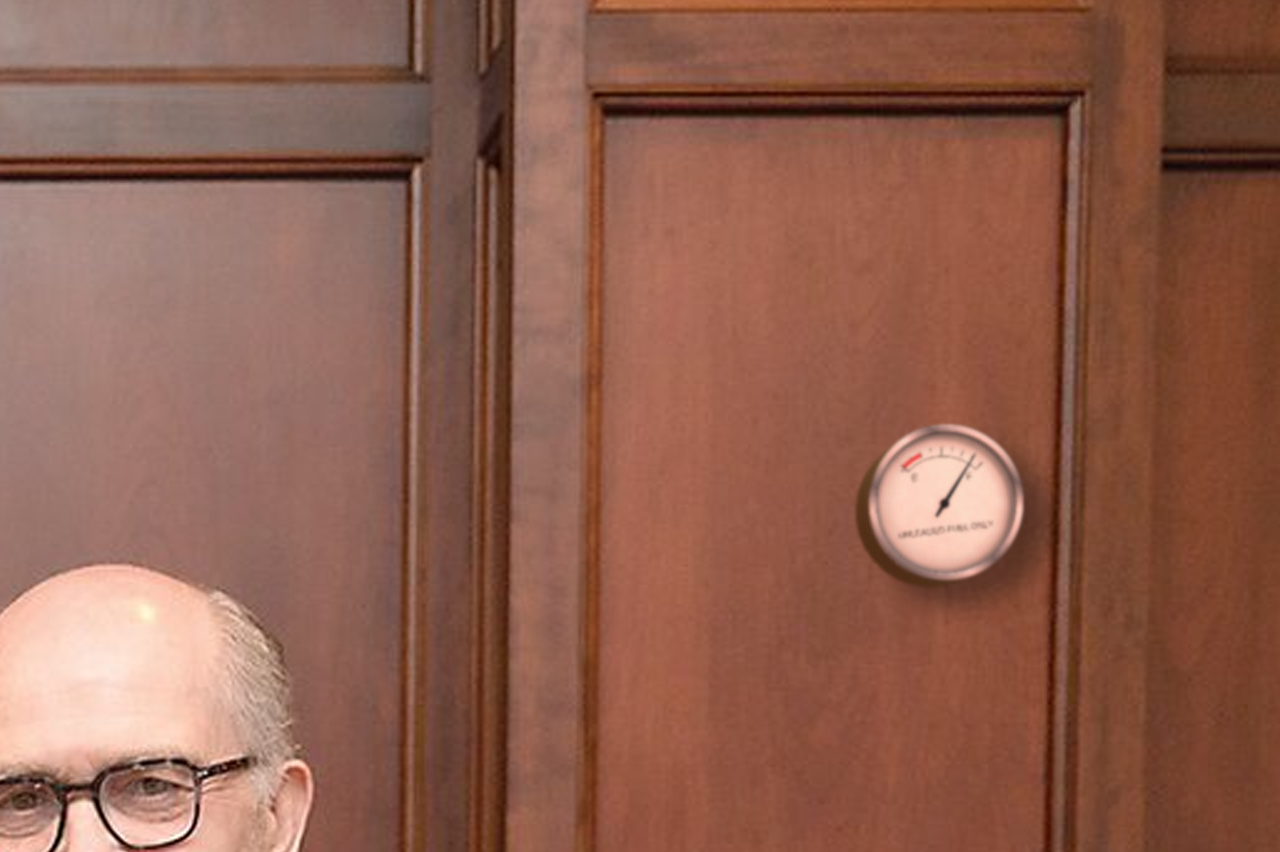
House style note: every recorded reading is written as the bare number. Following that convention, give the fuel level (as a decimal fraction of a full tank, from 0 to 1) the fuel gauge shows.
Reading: 0.875
